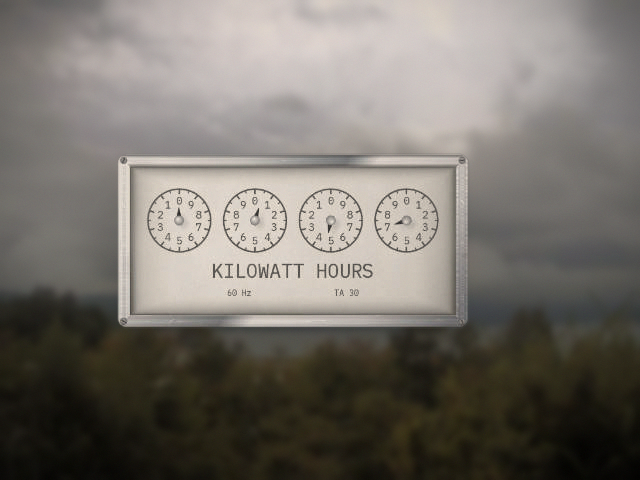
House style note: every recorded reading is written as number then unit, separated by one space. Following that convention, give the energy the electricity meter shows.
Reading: 47 kWh
